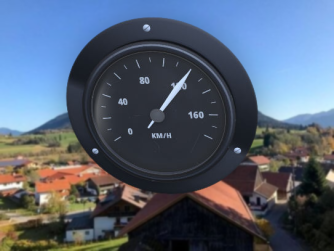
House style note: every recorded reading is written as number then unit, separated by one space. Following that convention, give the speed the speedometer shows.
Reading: 120 km/h
